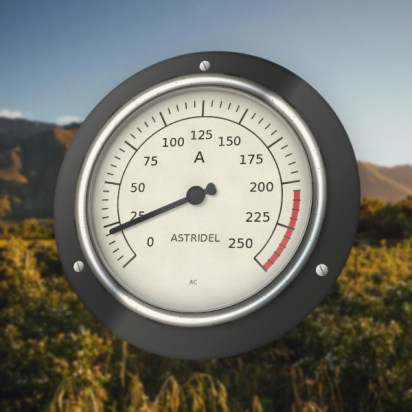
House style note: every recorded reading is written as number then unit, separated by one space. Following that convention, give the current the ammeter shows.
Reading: 20 A
